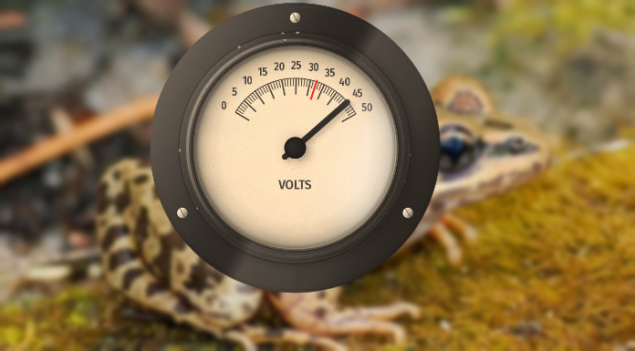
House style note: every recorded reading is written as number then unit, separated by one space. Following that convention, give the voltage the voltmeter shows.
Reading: 45 V
